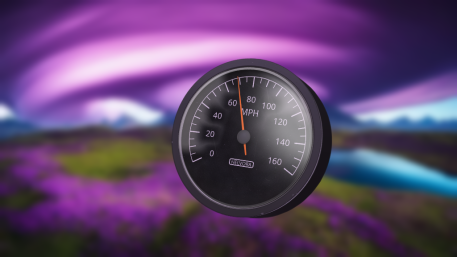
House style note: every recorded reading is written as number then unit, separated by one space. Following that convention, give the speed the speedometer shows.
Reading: 70 mph
